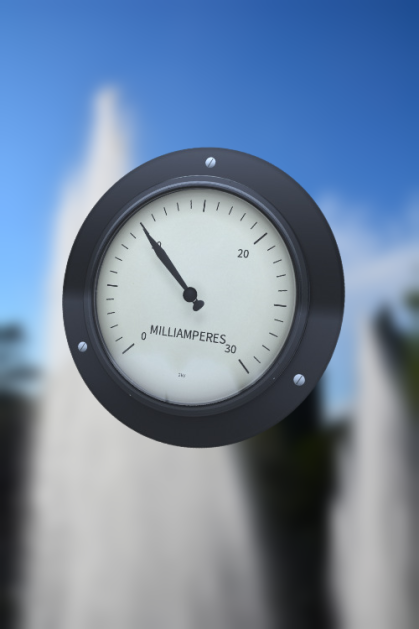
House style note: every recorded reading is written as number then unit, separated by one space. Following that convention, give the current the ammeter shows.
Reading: 10 mA
